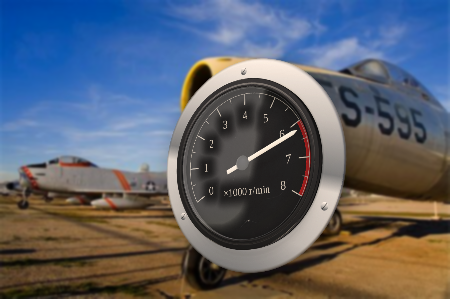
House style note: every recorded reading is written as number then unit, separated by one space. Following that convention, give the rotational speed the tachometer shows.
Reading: 6250 rpm
